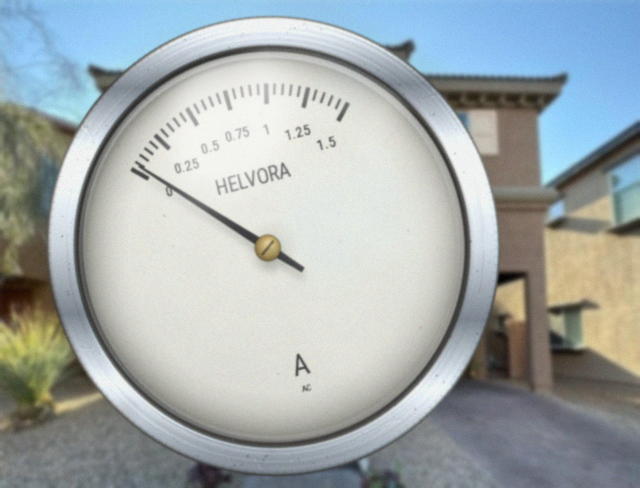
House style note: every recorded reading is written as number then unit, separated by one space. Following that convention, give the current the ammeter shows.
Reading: 0.05 A
